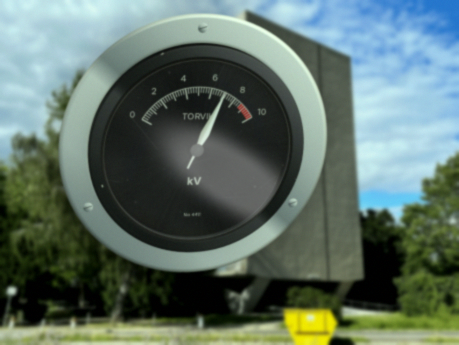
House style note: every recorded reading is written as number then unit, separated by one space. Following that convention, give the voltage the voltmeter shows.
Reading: 7 kV
